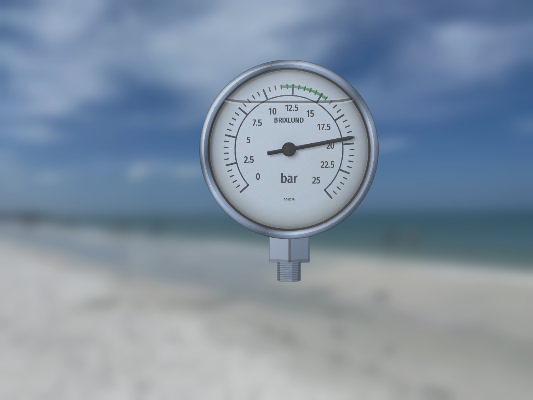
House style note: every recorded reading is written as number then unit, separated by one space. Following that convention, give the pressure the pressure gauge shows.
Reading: 19.5 bar
